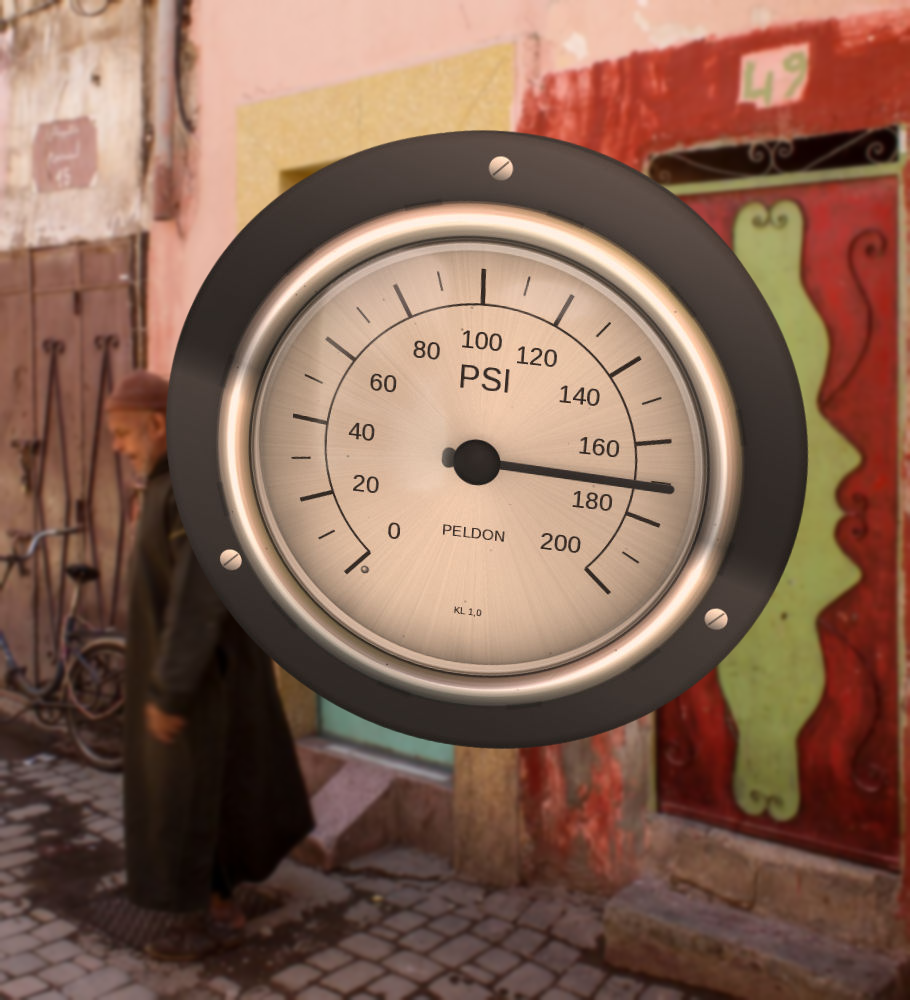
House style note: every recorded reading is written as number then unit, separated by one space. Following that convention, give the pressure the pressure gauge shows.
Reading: 170 psi
